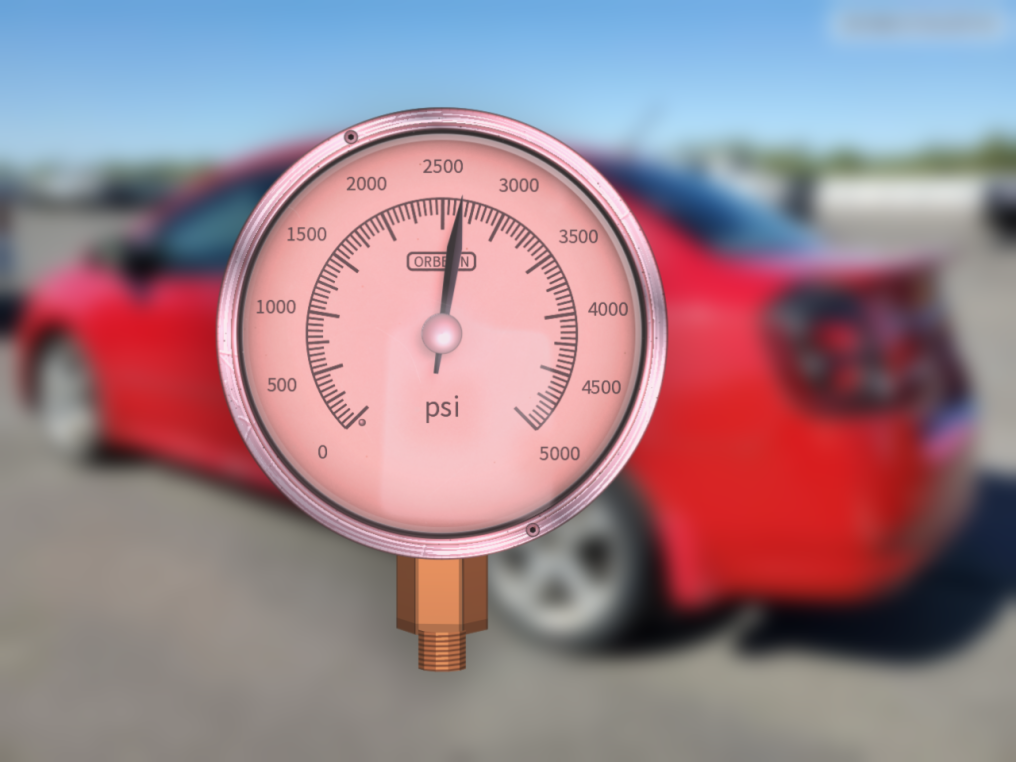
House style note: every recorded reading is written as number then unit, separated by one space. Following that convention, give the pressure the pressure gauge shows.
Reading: 2650 psi
